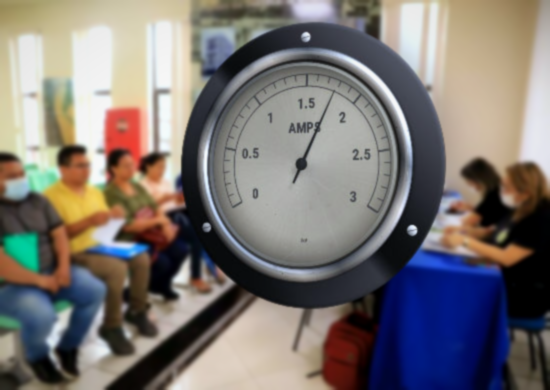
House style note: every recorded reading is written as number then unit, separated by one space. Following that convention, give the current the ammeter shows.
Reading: 1.8 A
